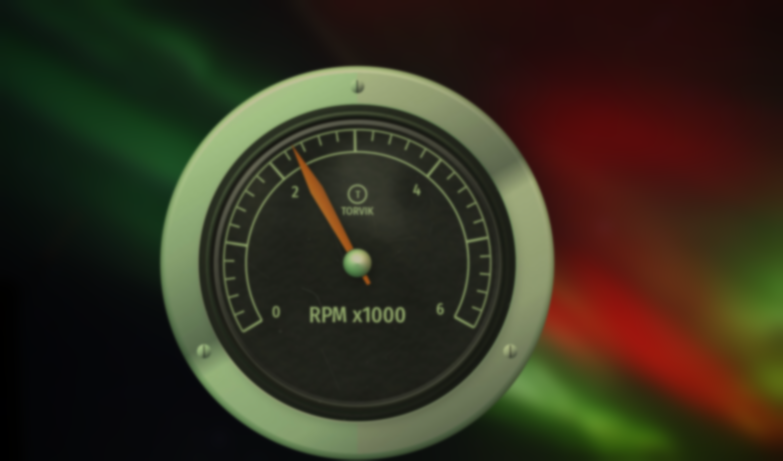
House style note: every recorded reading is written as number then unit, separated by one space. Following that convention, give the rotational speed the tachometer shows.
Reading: 2300 rpm
